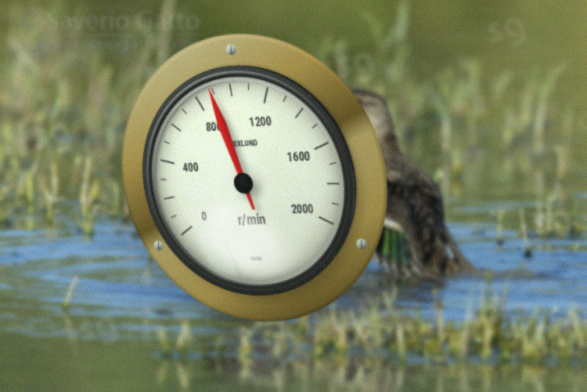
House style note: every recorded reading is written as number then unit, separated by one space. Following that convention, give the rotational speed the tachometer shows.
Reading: 900 rpm
